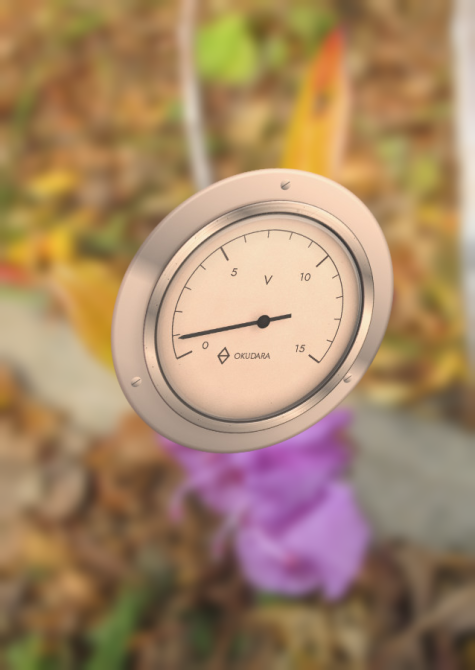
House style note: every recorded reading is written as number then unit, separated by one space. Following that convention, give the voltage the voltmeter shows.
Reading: 1 V
